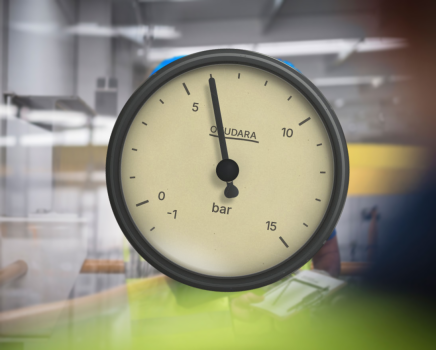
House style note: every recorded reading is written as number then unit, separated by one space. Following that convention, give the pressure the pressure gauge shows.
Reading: 6 bar
